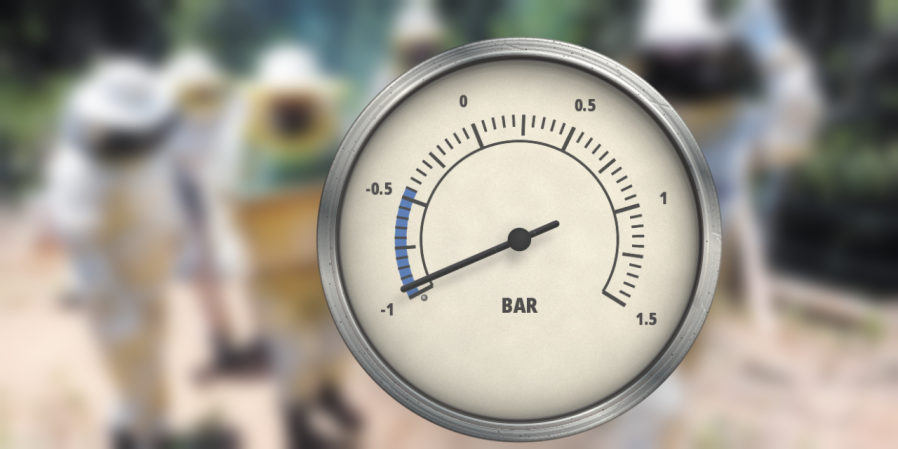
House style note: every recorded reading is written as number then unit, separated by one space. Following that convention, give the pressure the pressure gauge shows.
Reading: -0.95 bar
